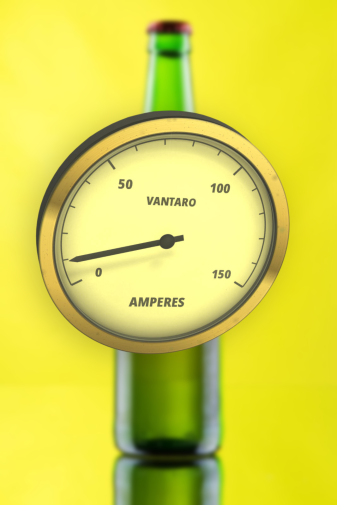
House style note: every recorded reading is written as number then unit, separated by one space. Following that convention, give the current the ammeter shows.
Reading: 10 A
